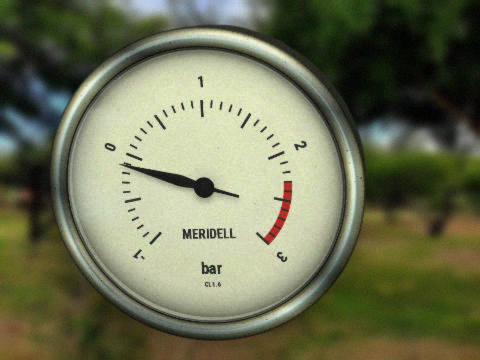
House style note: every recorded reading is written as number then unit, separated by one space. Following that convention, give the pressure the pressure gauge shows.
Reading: -0.1 bar
